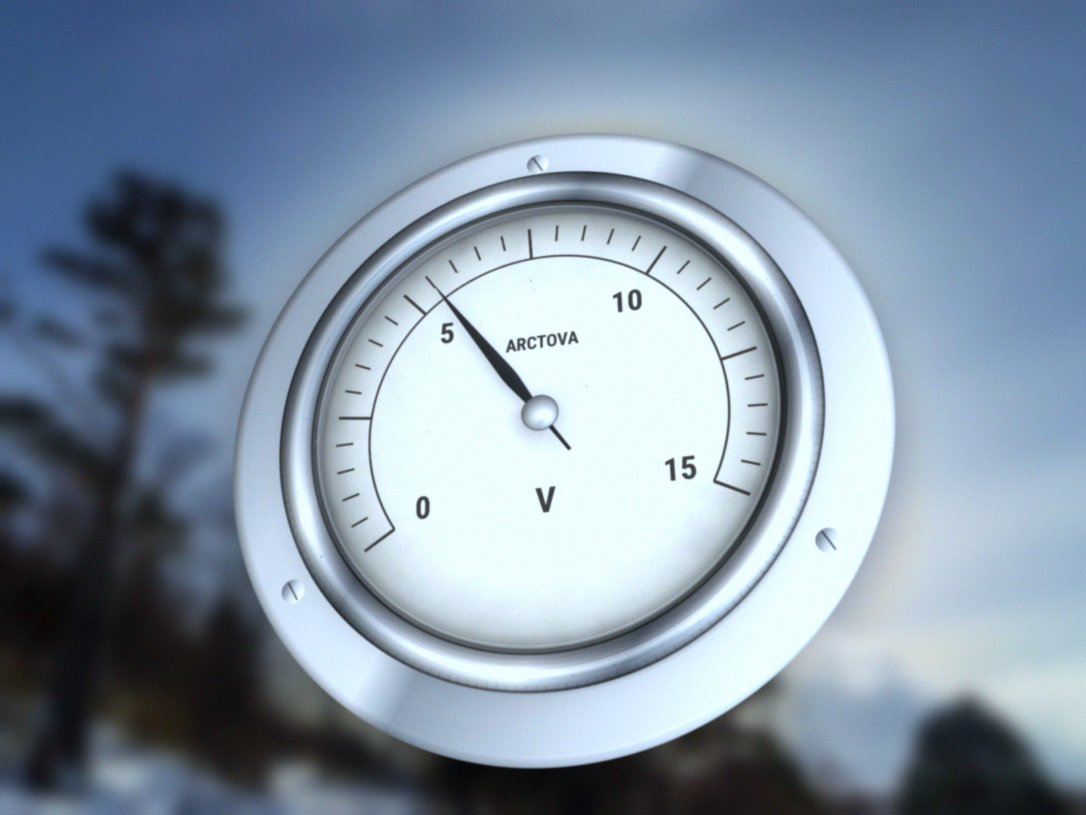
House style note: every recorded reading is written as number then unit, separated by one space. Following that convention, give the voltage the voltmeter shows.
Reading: 5.5 V
